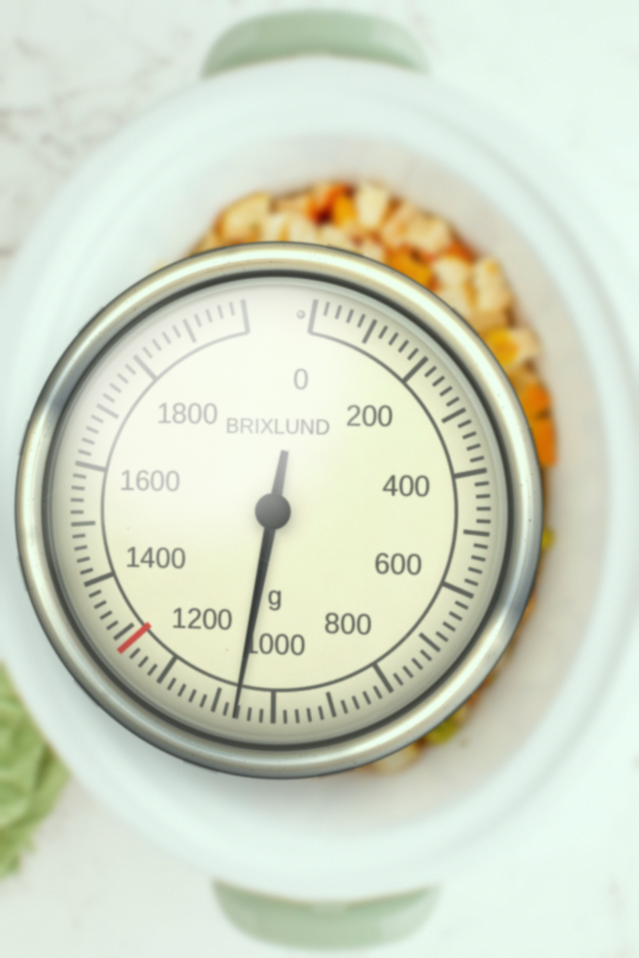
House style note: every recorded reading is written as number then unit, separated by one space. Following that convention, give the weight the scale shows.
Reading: 1060 g
